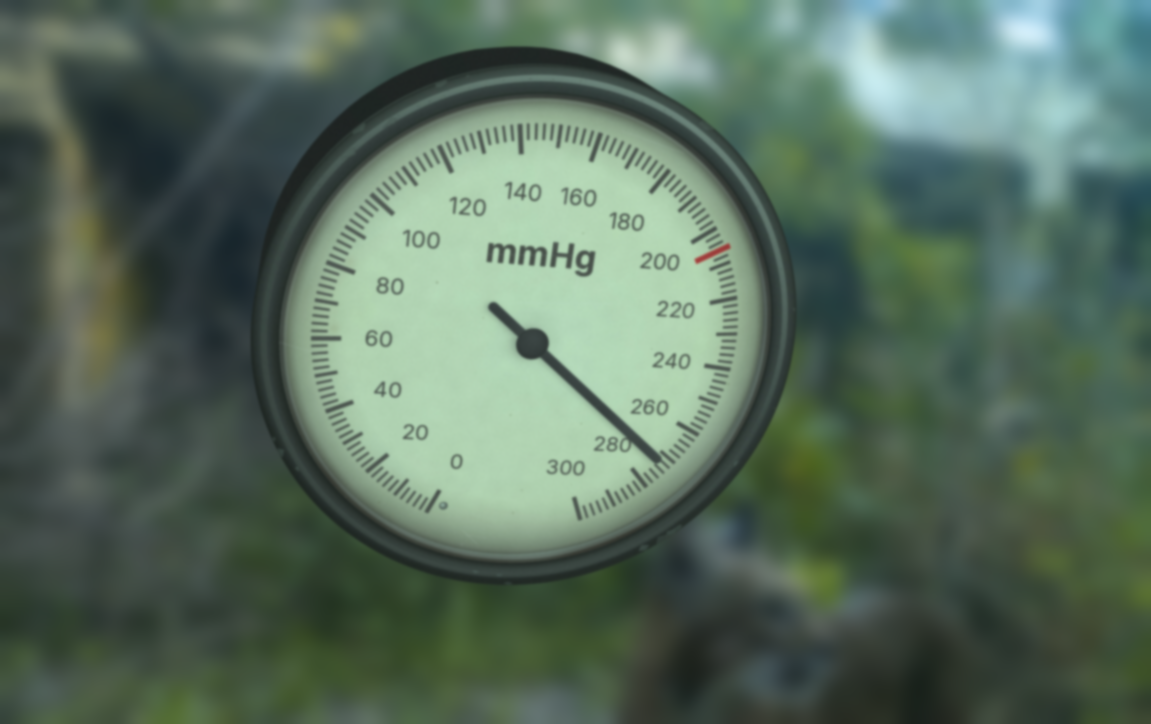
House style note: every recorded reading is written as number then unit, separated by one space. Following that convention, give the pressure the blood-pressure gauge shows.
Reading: 272 mmHg
